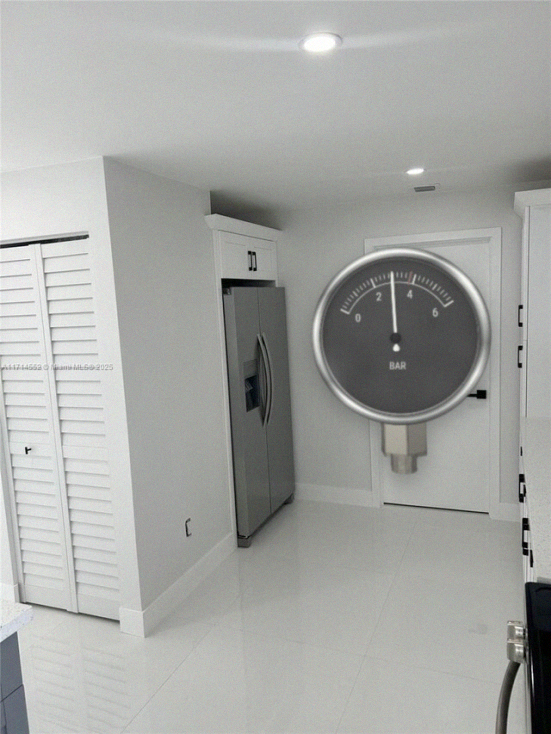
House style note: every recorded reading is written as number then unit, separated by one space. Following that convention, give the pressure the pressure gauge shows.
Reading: 3 bar
